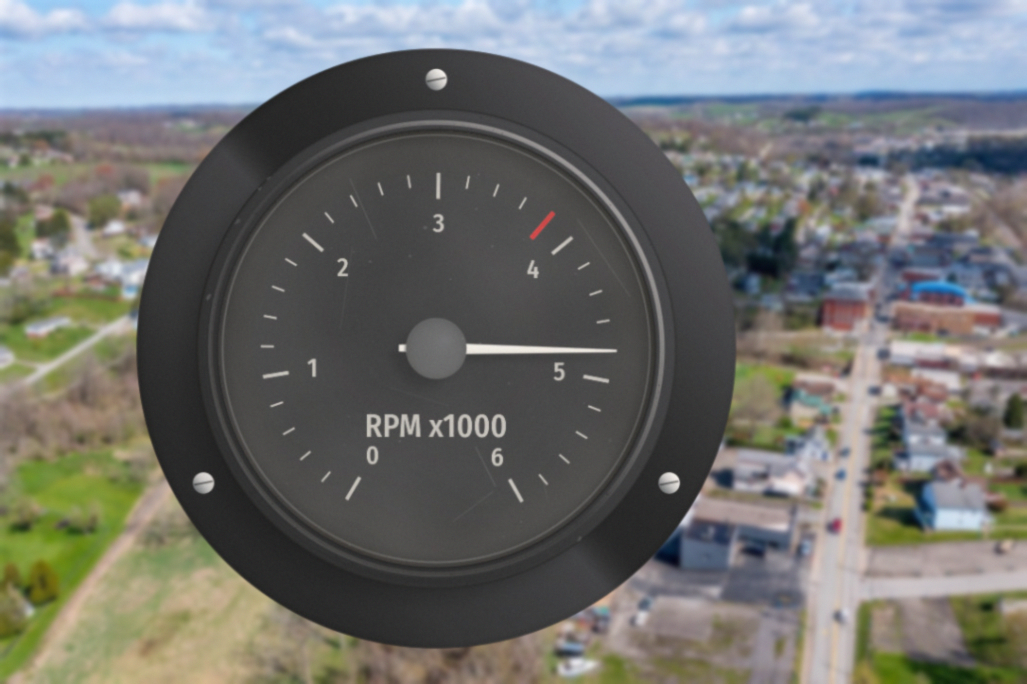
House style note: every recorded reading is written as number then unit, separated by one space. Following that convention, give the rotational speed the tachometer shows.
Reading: 4800 rpm
